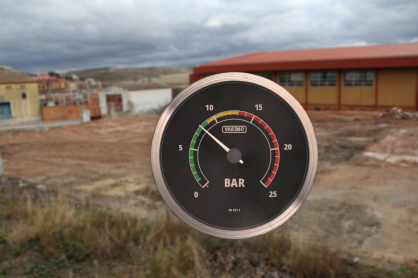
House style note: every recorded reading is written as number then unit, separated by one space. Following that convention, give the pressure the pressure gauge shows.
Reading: 8 bar
